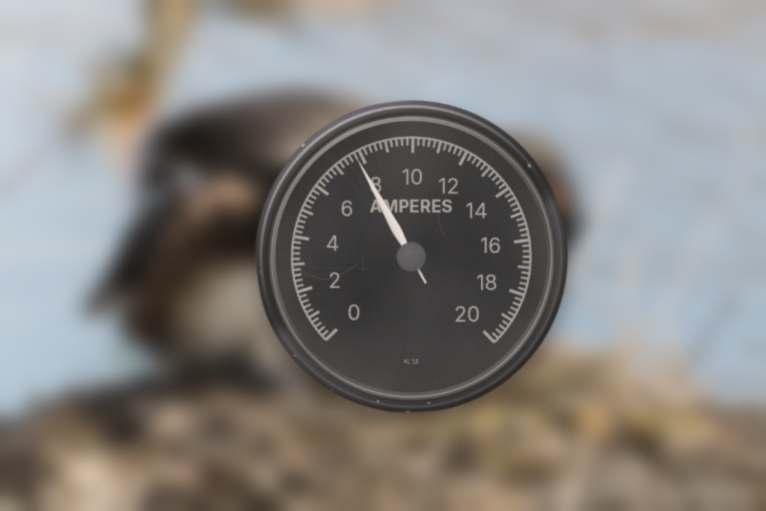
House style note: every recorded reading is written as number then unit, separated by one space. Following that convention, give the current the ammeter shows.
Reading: 7.8 A
